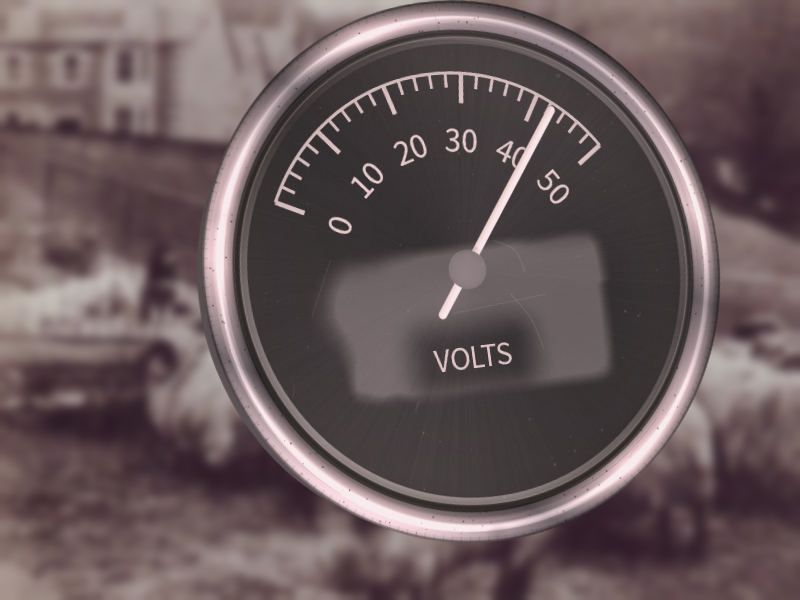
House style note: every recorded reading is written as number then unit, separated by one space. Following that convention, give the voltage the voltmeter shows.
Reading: 42 V
